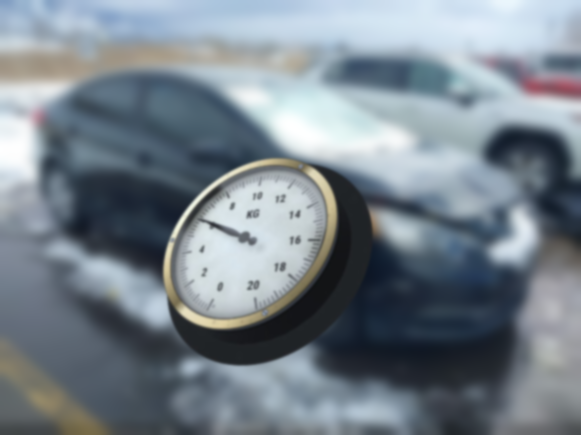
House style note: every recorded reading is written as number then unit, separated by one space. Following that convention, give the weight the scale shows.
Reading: 6 kg
